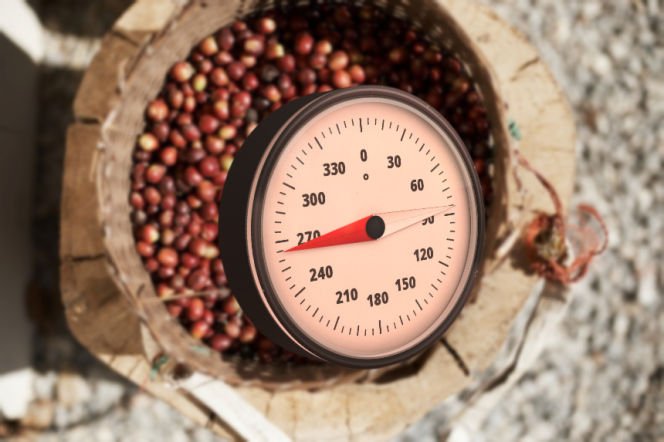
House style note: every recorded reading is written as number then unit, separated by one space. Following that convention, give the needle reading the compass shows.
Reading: 265 °
